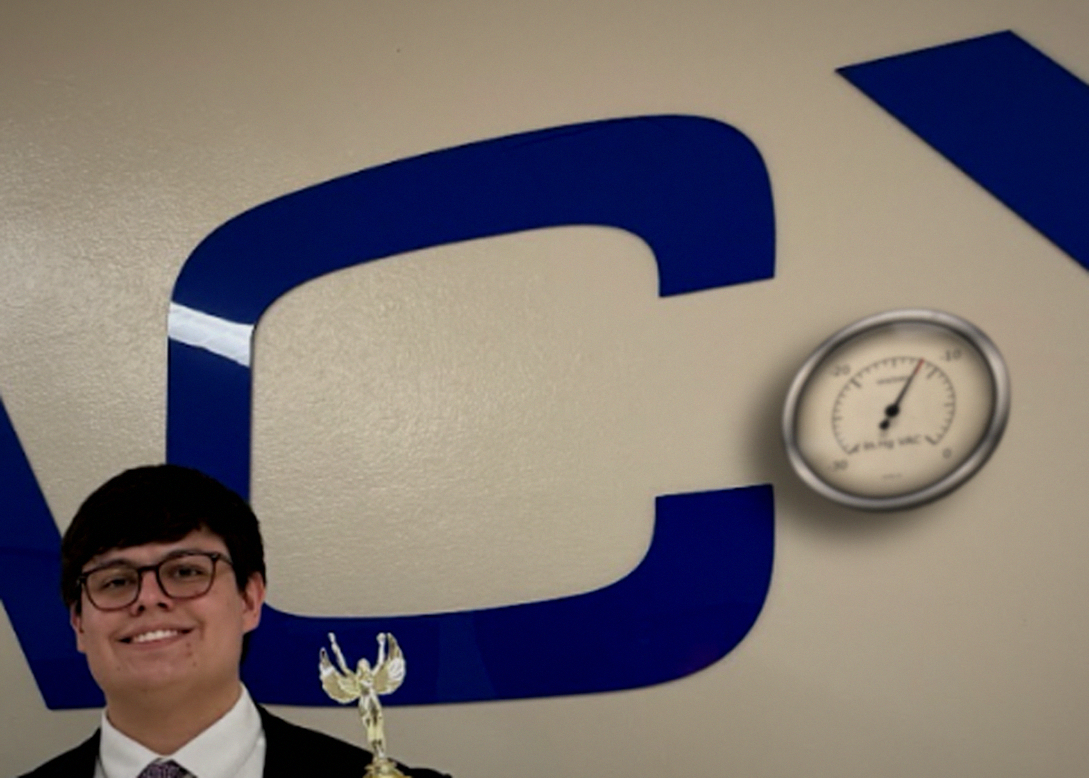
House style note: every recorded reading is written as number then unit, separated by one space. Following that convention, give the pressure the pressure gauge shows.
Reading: -12 inHg
